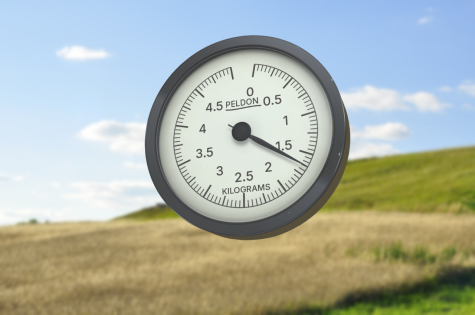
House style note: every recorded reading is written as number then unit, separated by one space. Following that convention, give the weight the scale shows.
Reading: 1.65 kg
